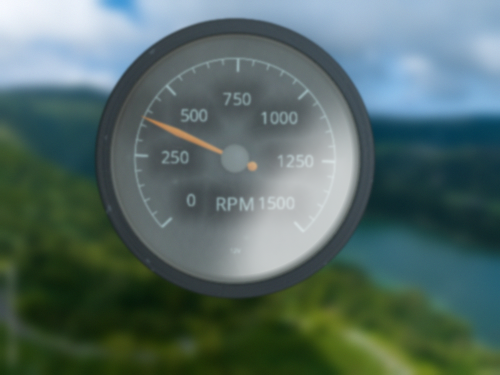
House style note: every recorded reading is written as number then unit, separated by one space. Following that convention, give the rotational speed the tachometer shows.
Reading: 375 rpm
